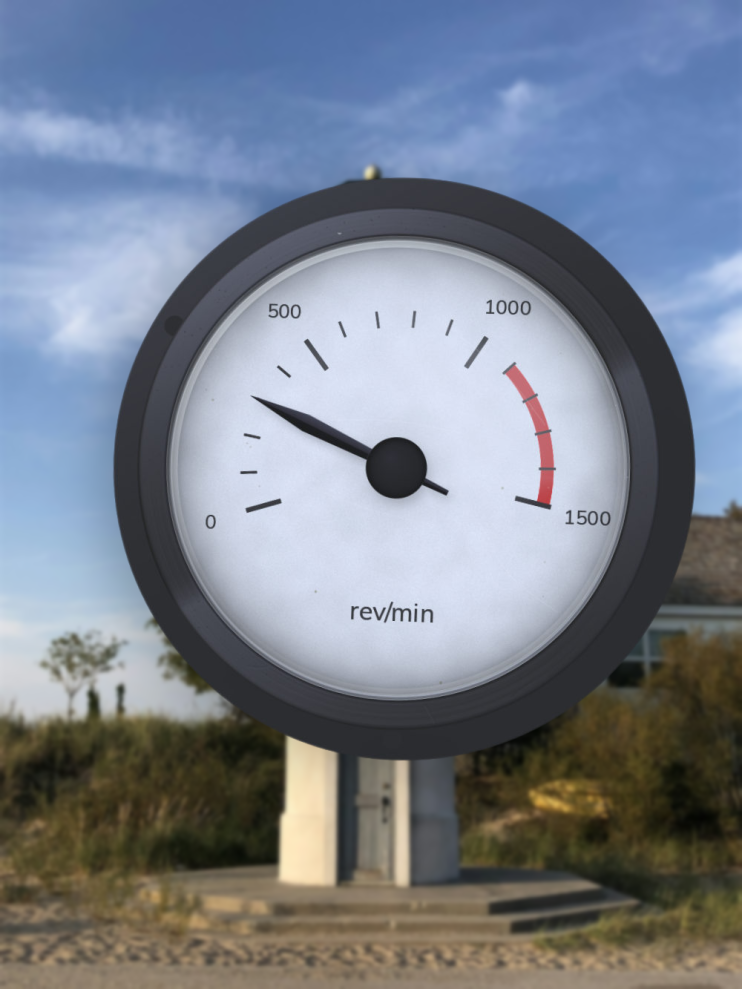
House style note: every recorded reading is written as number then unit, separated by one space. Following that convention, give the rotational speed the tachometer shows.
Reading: 300 rpm
